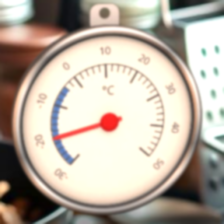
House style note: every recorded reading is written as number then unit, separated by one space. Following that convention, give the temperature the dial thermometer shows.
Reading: -20 °C
